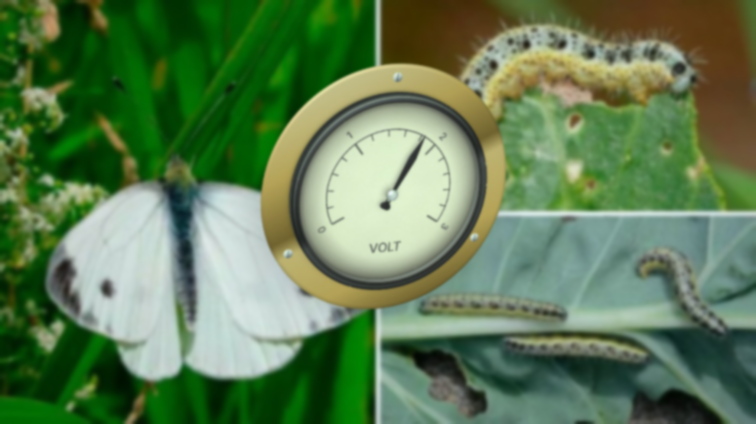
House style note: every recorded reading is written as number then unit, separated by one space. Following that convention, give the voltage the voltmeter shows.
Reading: 1.8 V
